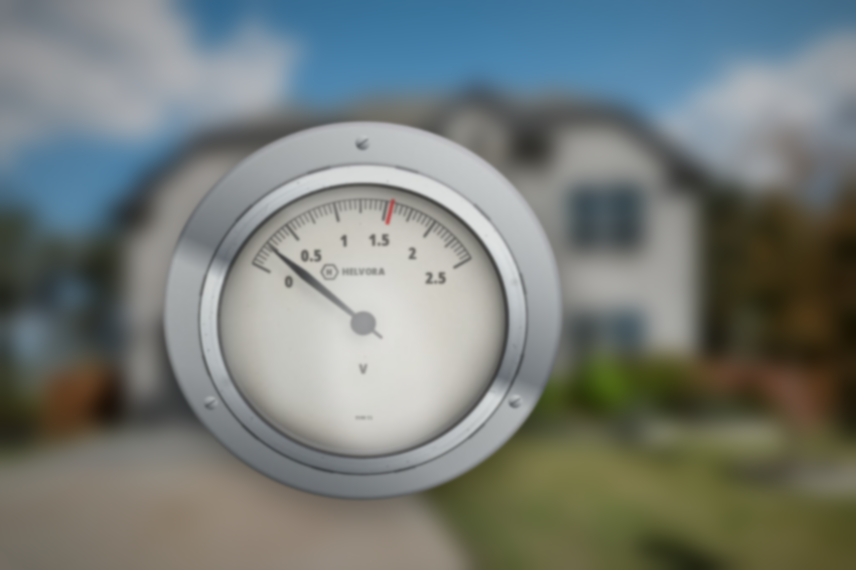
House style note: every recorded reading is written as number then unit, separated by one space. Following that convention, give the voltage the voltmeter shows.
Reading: 0.25 V
